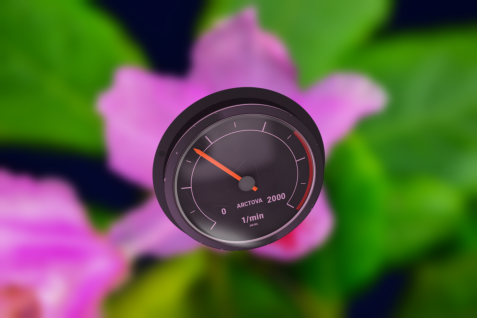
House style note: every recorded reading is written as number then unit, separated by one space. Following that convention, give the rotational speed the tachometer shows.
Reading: 700 rpm
